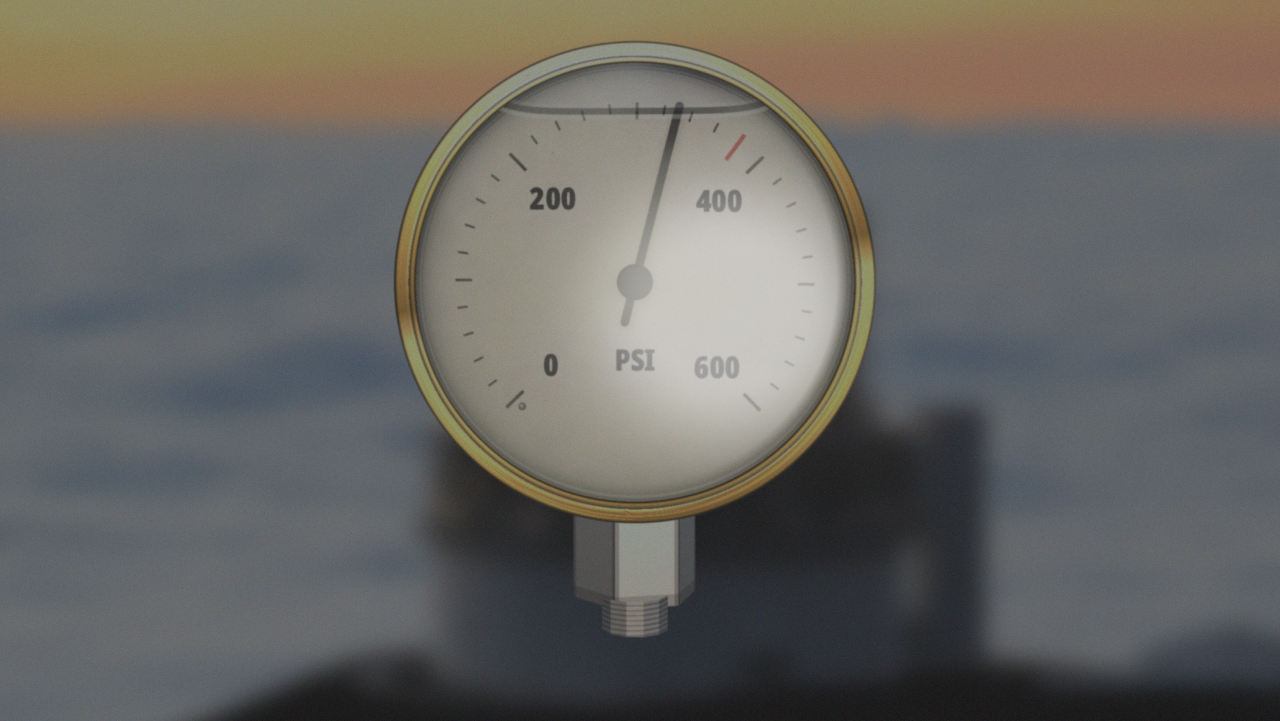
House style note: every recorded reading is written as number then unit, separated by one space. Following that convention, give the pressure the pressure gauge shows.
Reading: 330 psi
